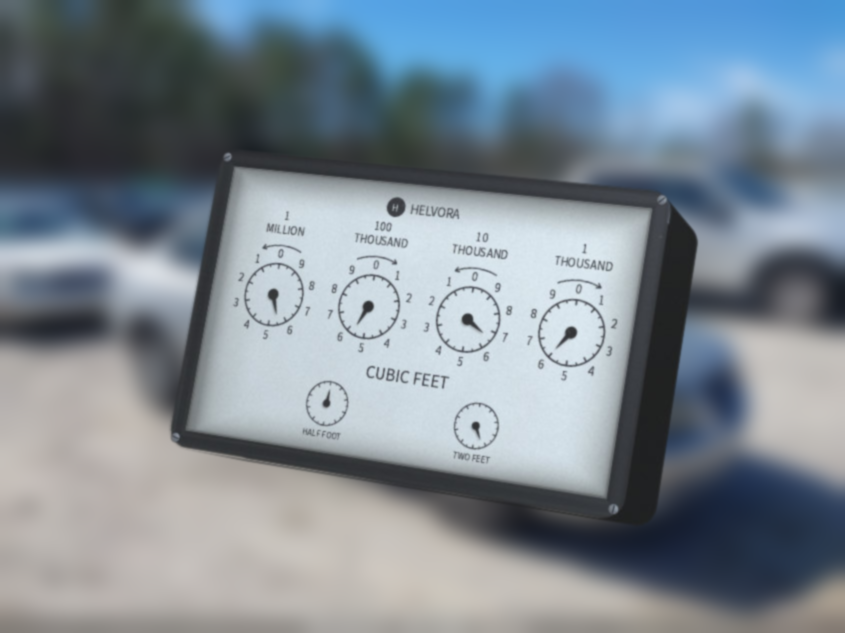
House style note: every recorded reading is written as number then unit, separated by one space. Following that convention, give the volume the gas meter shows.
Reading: 556600 ft³
